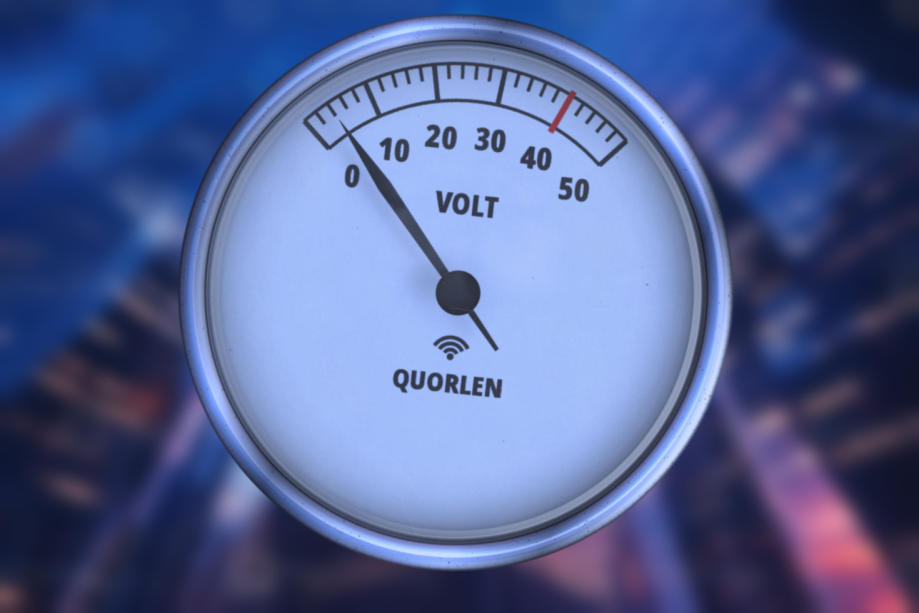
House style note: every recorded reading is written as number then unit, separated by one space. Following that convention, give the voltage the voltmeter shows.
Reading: 4 V
